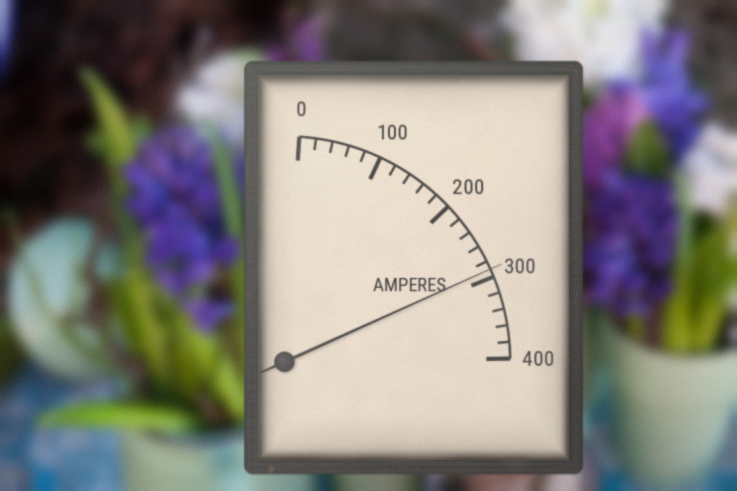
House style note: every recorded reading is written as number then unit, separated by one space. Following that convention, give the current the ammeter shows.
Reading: 290 A
